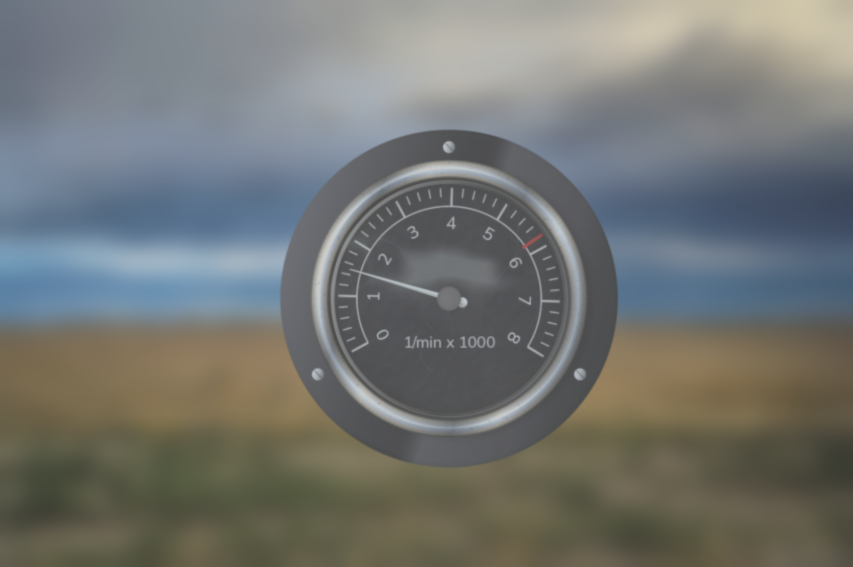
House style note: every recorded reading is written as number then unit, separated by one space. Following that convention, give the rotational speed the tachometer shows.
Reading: 1500 rpm
